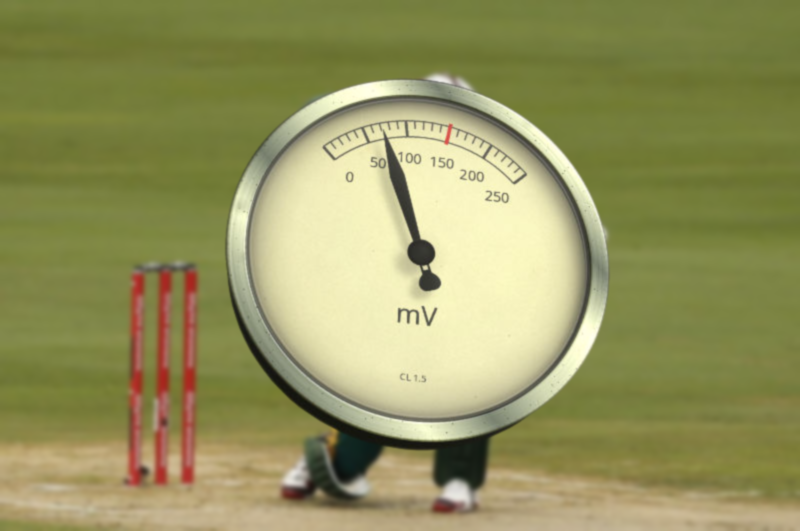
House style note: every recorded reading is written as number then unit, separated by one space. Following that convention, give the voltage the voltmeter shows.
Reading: 70 mV
